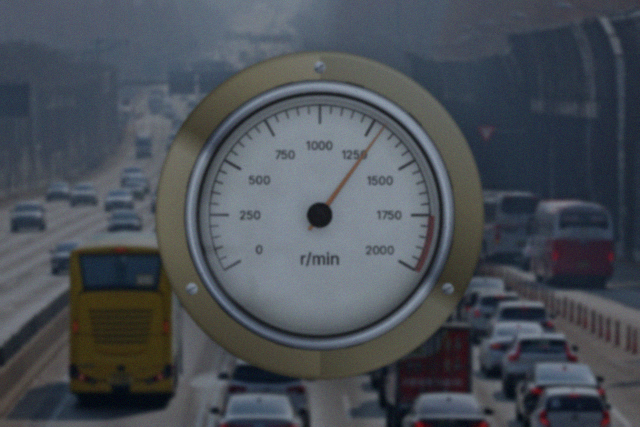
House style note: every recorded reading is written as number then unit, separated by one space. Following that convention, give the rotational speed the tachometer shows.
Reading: 1300 rpm
